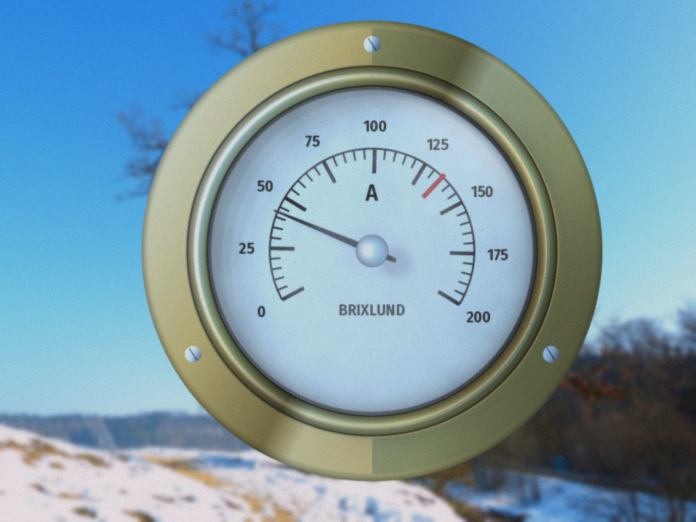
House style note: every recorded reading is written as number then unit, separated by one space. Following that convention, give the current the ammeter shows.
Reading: 42.5 A
